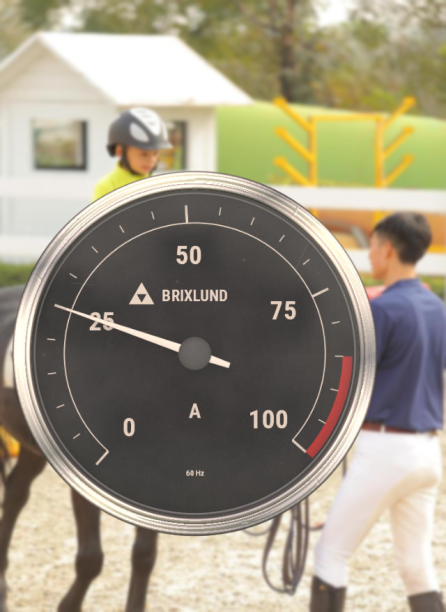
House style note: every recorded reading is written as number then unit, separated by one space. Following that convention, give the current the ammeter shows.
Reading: 25 A
